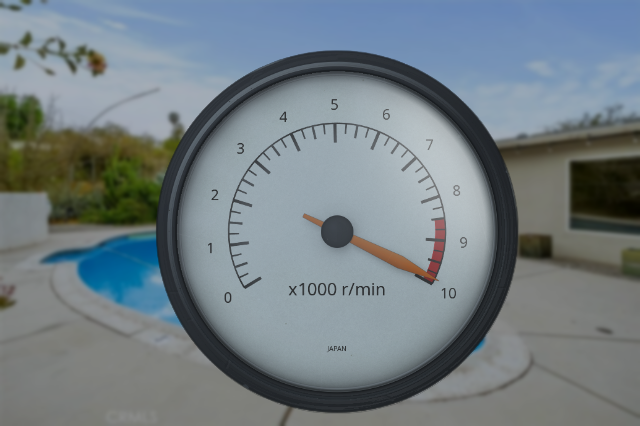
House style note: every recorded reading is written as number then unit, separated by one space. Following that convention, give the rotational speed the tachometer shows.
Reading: 9875 rpm
